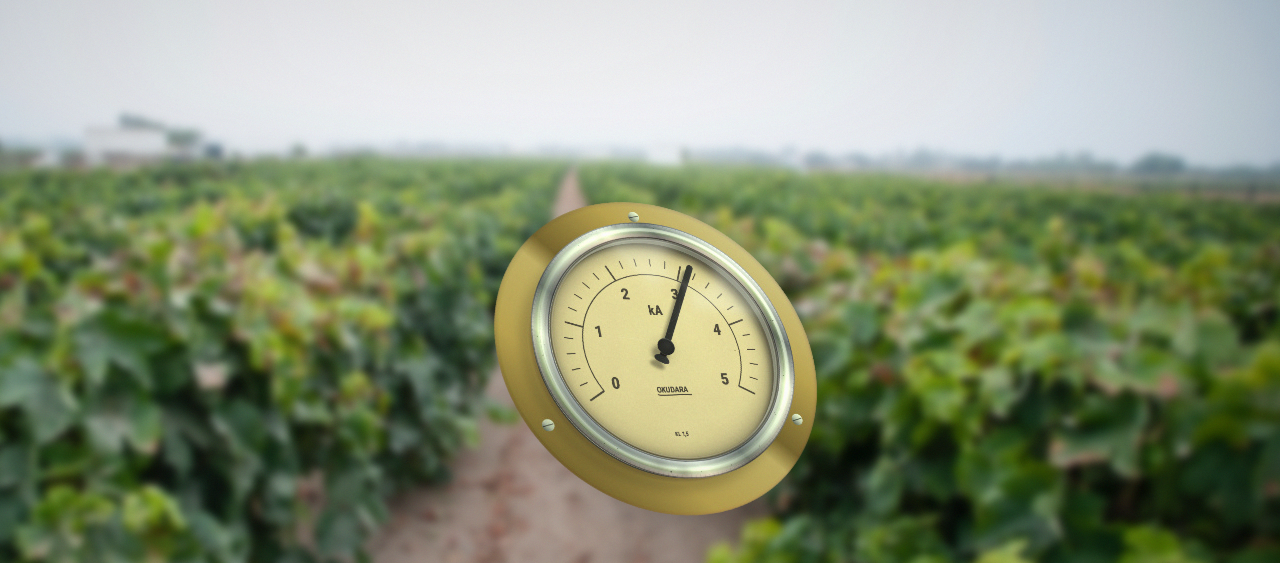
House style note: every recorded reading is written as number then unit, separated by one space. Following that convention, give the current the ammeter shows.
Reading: 3.1 kA
